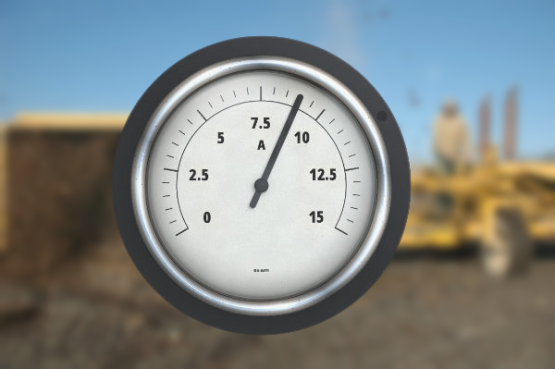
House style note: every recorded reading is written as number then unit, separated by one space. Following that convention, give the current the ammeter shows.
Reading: 9 A
